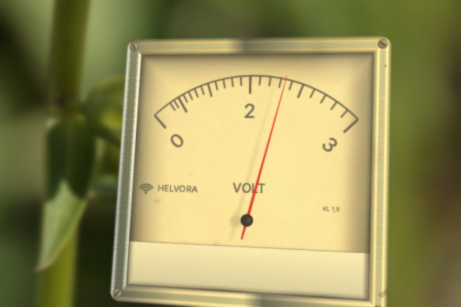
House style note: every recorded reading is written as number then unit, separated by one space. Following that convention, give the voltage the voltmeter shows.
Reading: 2.35 V
